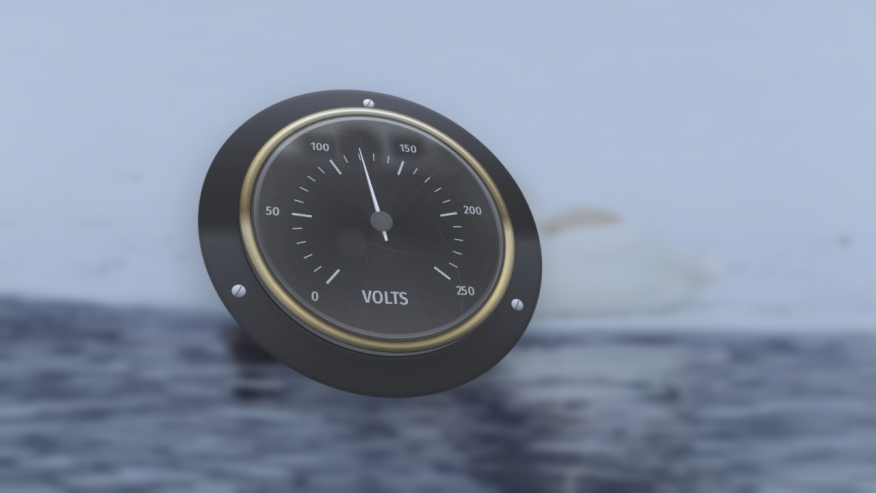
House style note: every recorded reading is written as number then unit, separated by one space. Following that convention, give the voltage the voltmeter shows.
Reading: 120 V
